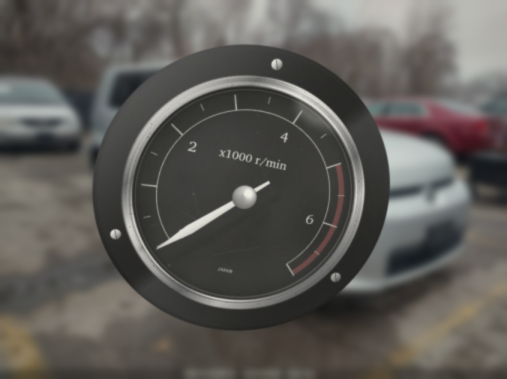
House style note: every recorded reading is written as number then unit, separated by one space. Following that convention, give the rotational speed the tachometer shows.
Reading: 0 rpm
